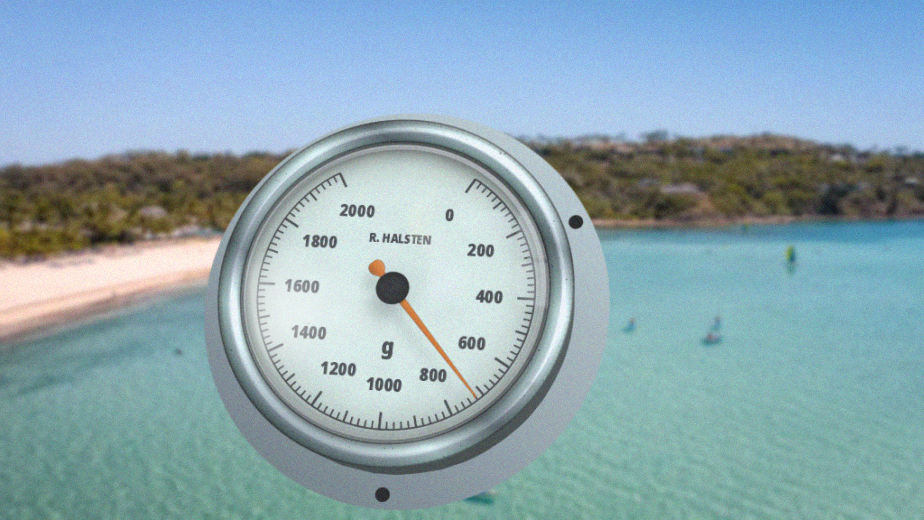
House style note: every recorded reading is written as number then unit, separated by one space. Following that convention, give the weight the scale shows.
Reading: 720 g
